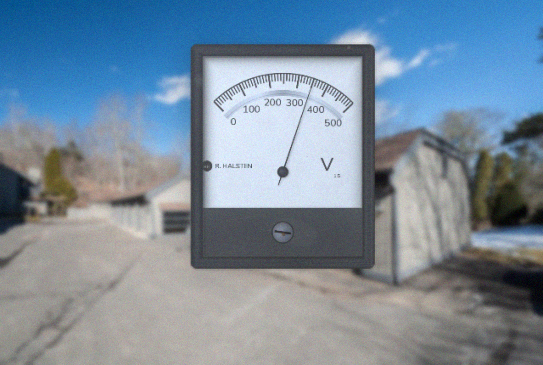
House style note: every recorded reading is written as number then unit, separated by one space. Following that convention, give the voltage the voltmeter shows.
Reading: 350 V
